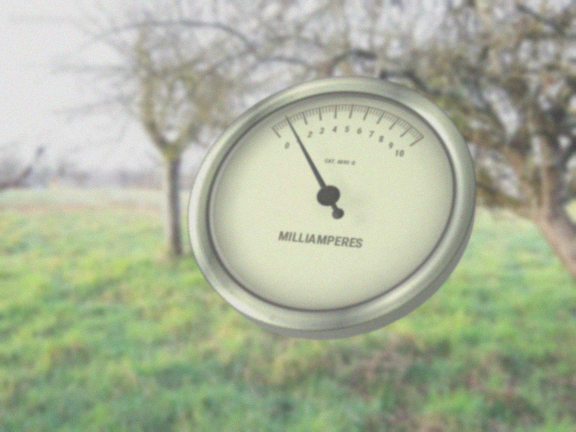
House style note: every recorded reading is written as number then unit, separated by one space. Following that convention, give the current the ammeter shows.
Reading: 1 mA
